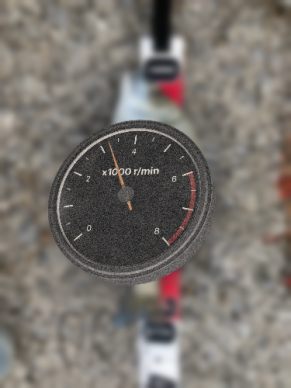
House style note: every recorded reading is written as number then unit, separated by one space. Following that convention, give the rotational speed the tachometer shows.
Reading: 3250 rpm
